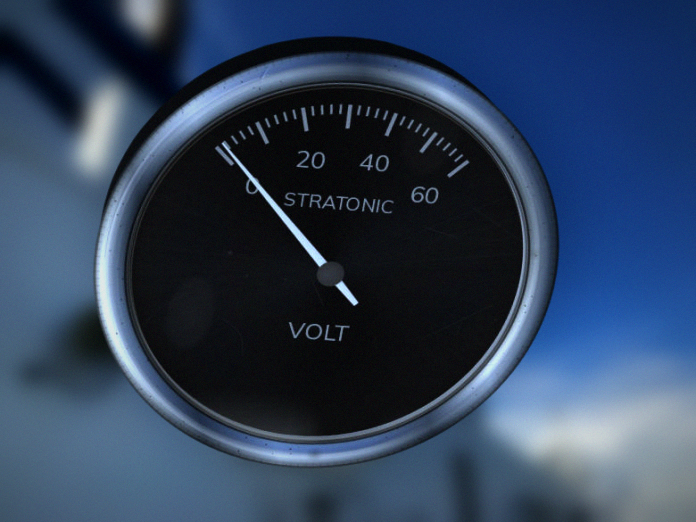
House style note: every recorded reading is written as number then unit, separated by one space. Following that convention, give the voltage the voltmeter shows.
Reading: 2 V
